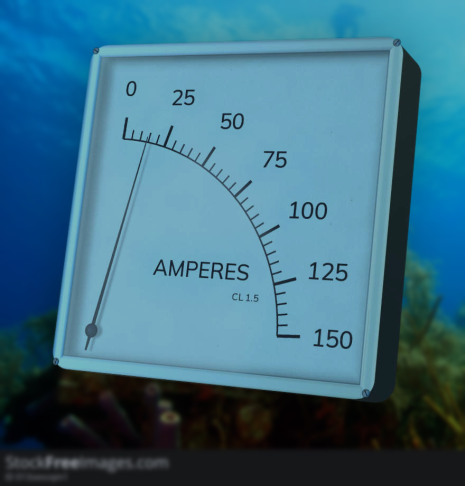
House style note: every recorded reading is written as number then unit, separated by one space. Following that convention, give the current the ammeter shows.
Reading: 15 A
